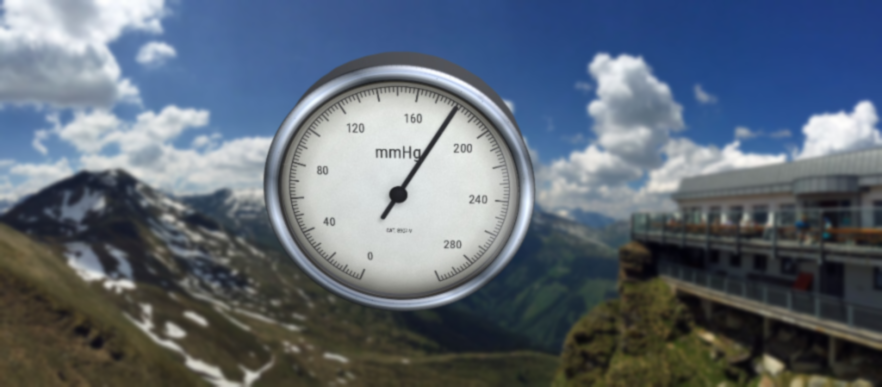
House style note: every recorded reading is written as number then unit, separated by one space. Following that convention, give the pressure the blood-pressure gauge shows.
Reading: 180 mmHg
